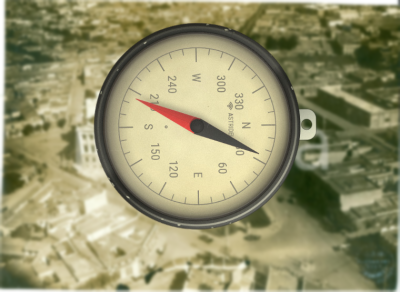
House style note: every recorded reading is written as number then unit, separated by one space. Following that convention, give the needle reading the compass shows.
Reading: 205 °
